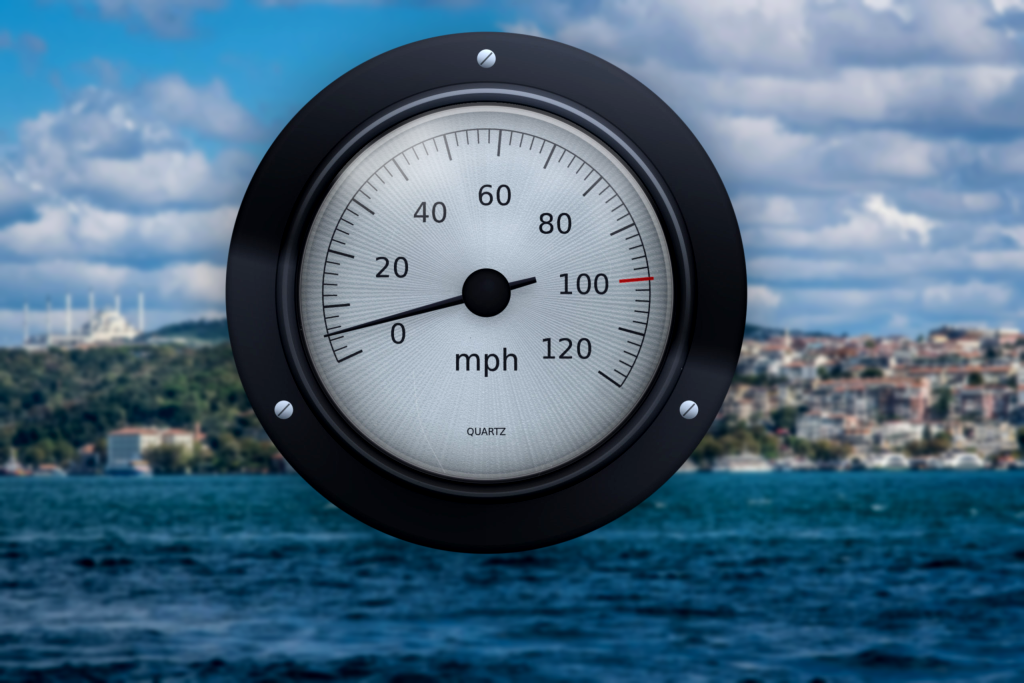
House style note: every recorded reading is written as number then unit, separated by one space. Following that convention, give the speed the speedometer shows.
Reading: 5 mph
